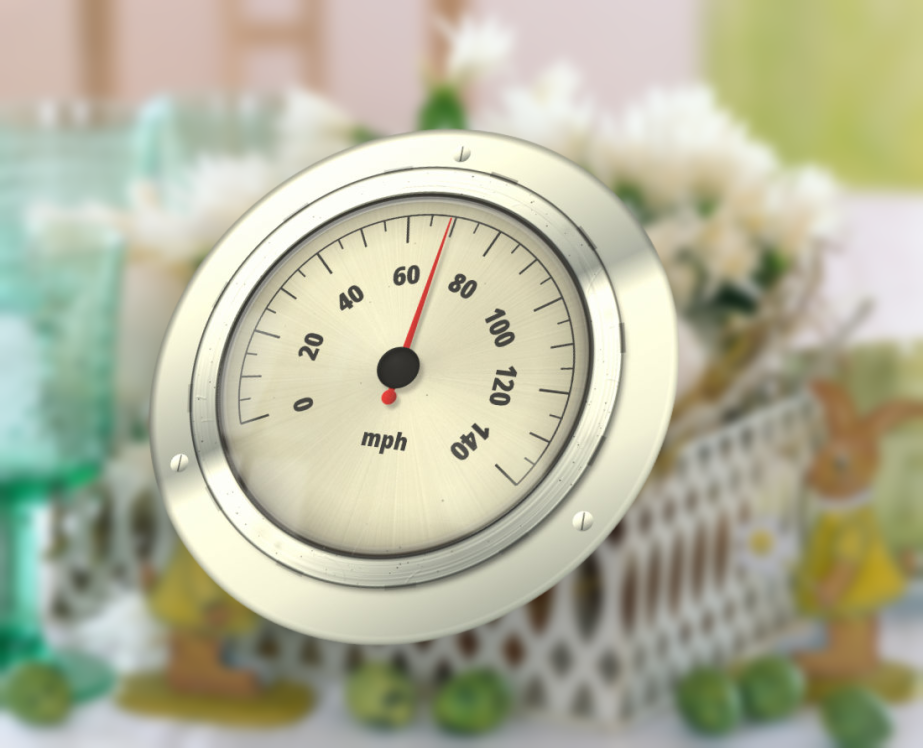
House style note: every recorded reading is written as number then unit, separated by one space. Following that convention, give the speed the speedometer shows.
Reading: 70 mph
